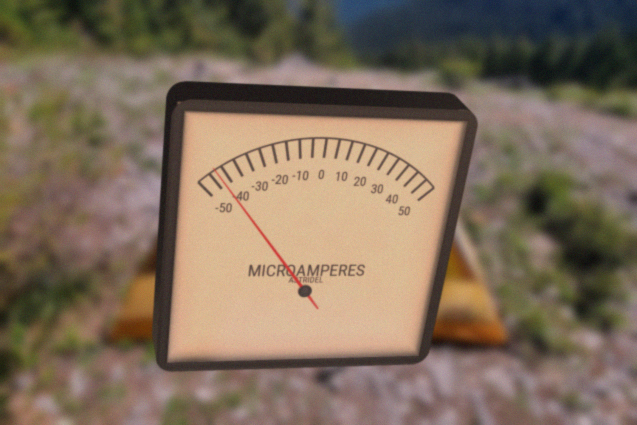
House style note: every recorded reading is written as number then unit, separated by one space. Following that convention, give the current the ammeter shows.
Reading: -42.5 µA
